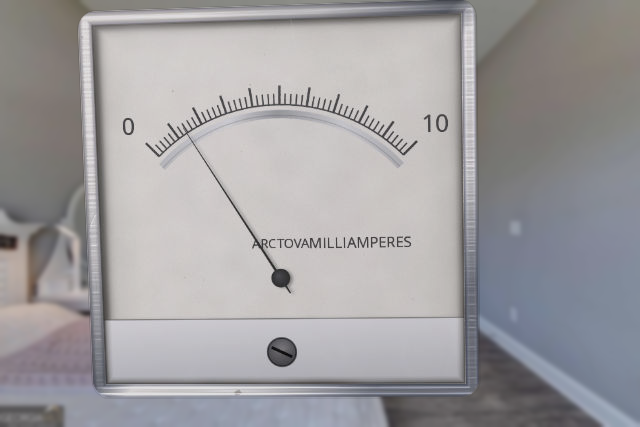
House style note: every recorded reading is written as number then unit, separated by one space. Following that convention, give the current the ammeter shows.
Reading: 1.4 mA
